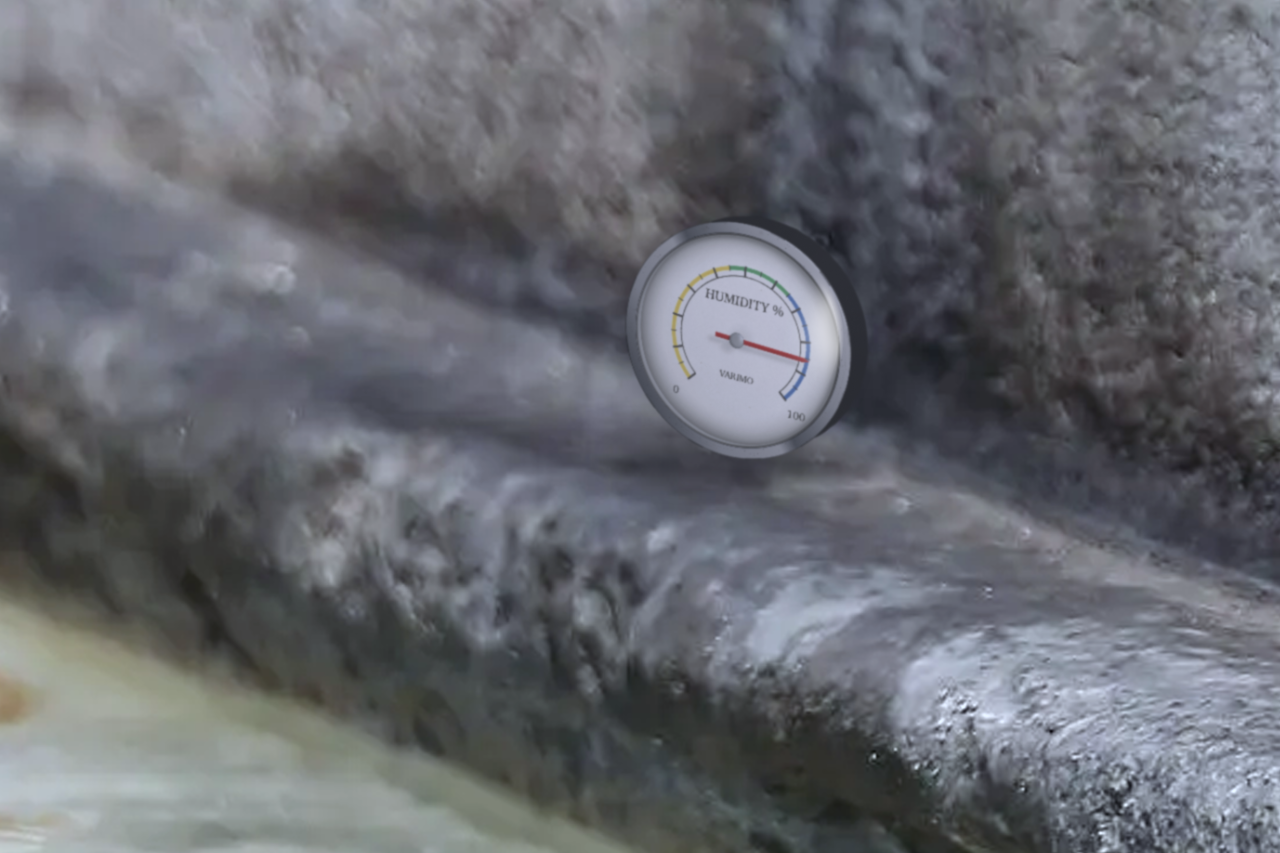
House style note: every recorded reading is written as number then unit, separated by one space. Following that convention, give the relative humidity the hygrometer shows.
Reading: 85 %
